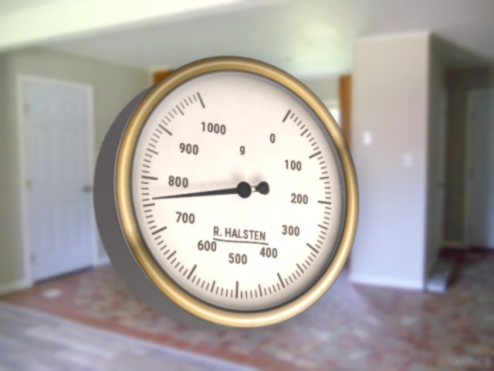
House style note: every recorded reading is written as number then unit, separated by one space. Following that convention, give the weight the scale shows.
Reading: 760 g
